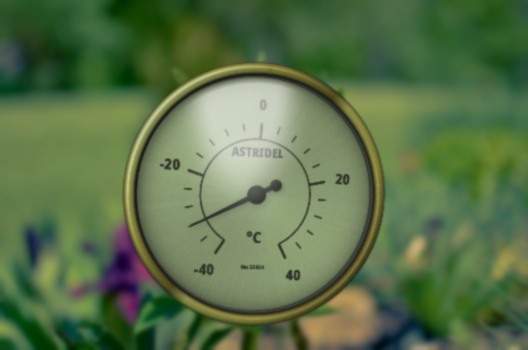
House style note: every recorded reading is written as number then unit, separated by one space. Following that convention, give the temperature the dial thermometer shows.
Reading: -32 °C
